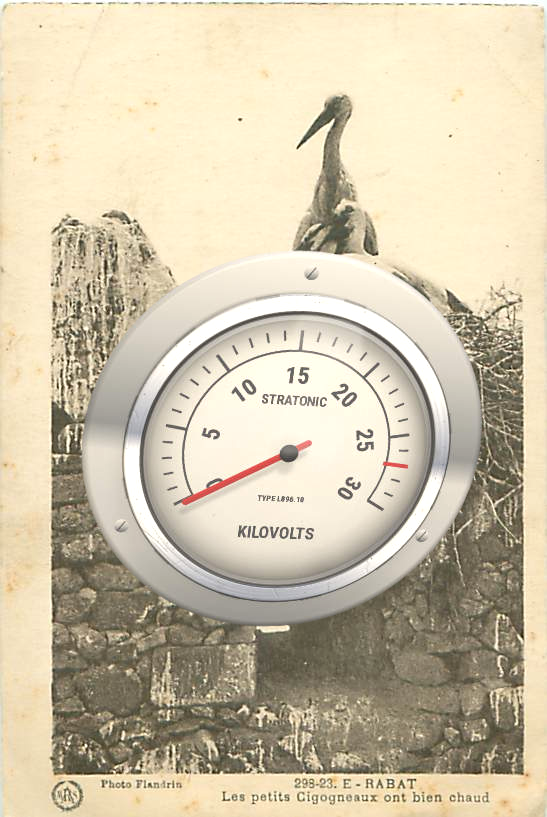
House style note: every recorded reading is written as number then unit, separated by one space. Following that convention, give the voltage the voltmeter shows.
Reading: 0 kV
